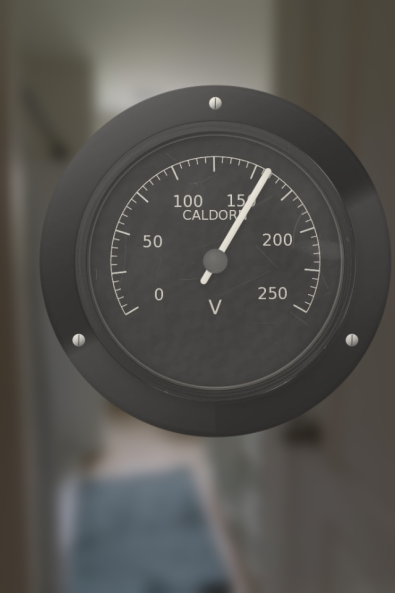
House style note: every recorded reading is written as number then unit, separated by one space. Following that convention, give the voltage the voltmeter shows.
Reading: 157.5 V
